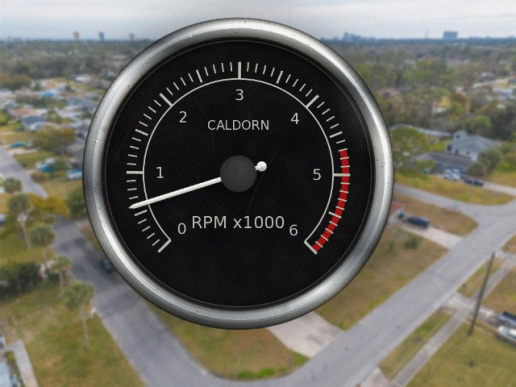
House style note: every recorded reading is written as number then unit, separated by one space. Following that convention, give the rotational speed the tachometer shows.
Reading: 600 rpm
